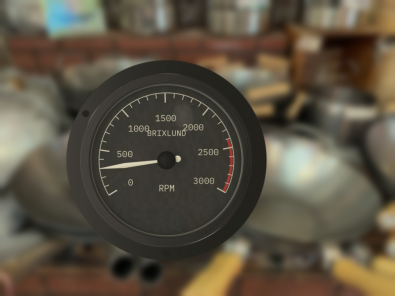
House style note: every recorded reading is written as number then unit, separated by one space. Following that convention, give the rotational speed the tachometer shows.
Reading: 300 rpm
